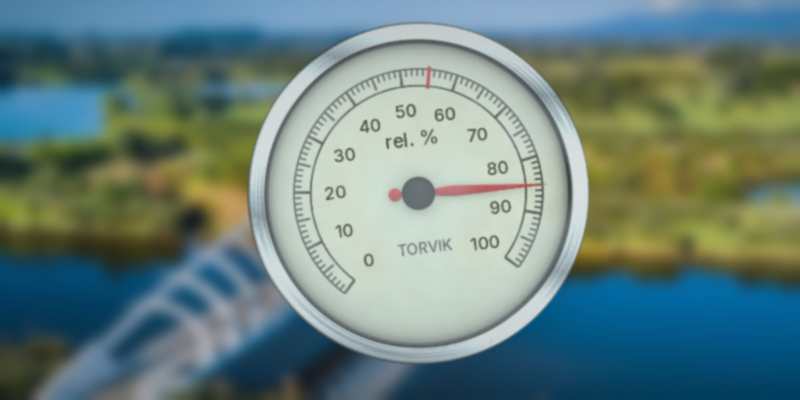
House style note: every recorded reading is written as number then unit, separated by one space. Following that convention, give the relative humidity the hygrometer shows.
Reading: 85 %
